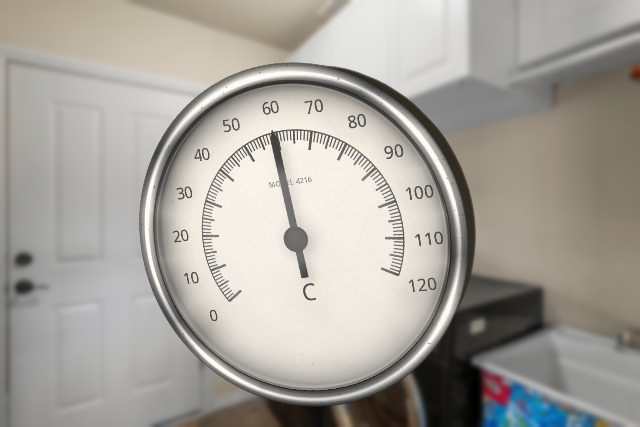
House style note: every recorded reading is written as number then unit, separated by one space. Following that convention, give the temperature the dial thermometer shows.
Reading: 60 °C
